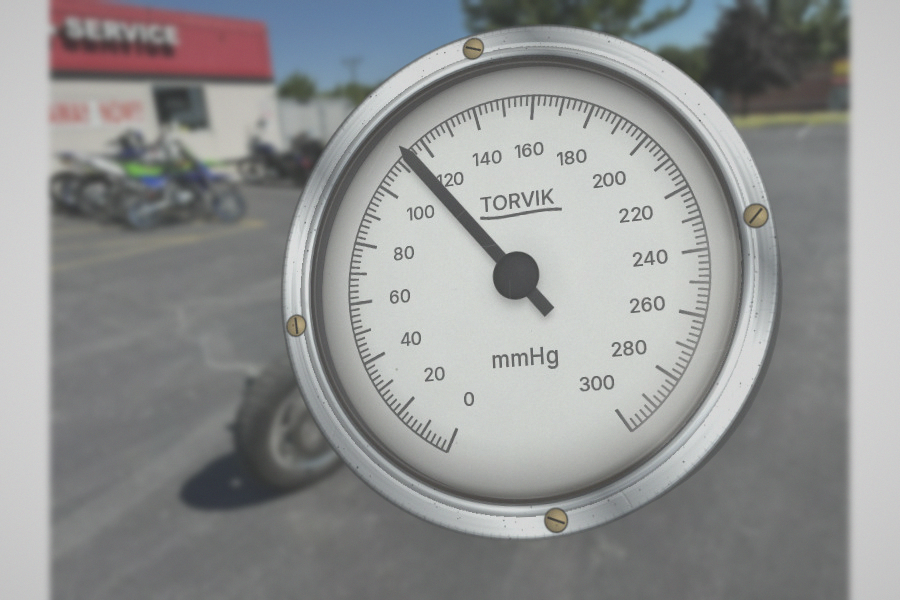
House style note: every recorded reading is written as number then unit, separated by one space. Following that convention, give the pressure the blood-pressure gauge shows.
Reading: 114 mmHg
